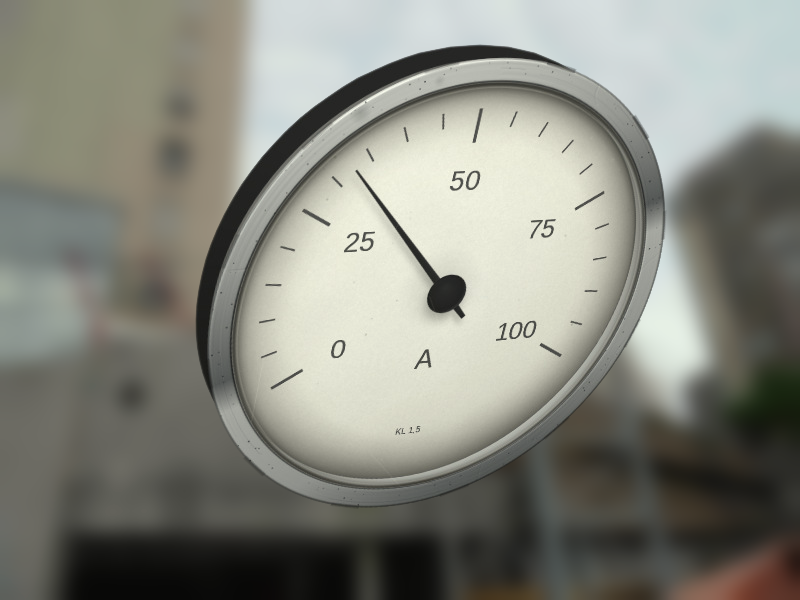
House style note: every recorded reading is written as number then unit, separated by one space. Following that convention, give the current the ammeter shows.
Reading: 32.5 A
